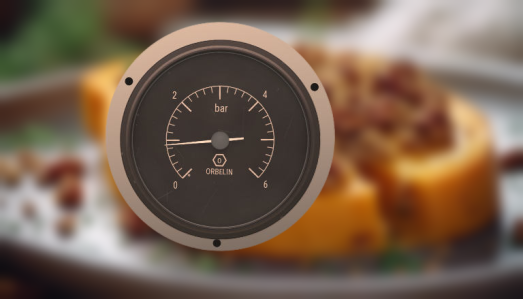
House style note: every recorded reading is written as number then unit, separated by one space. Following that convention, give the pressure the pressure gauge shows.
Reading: 0.9 bar
